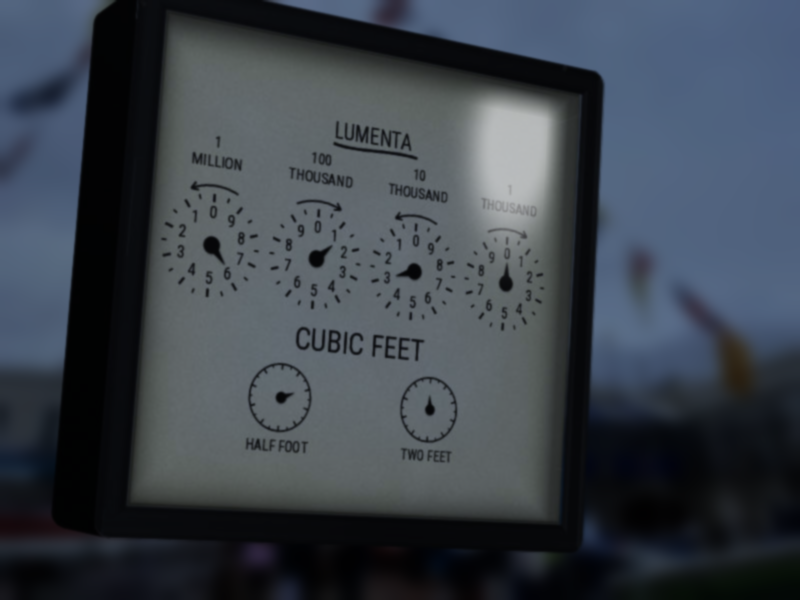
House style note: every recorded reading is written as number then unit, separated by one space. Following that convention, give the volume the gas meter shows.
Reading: 613000 ft³
